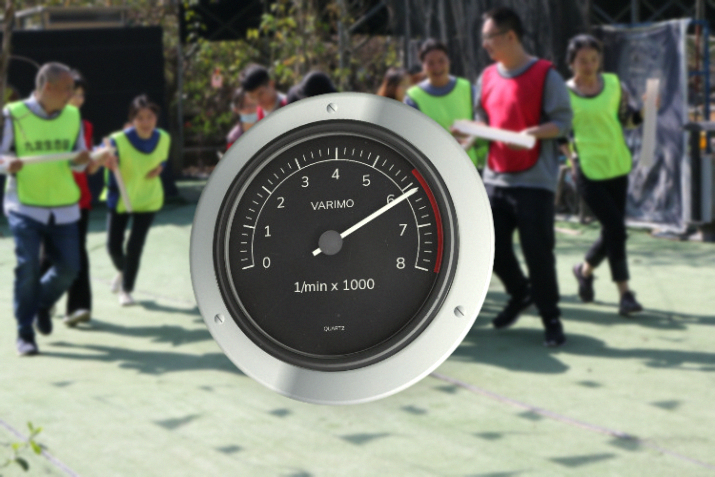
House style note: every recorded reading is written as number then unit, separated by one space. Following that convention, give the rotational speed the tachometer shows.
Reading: 6200 rpm
